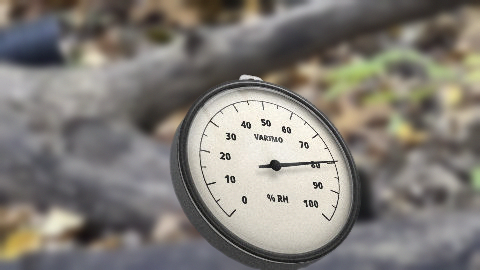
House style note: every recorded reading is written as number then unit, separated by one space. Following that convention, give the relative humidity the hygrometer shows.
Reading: 80 %
